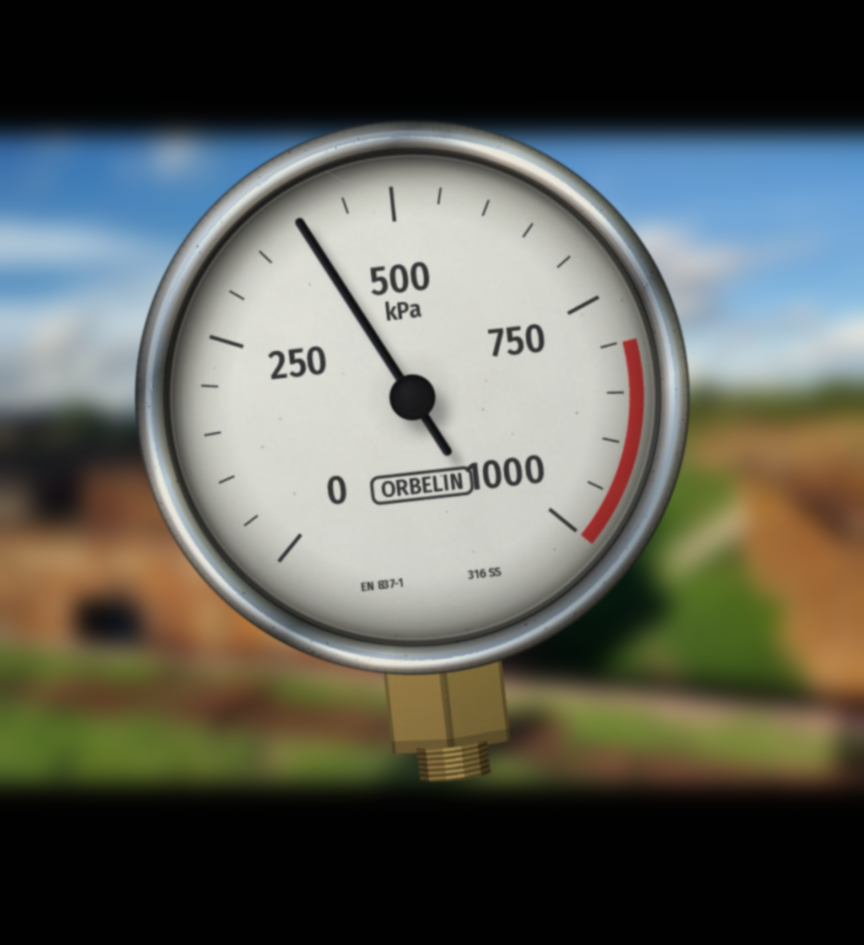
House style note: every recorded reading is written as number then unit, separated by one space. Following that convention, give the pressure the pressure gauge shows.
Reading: 400 kPa
